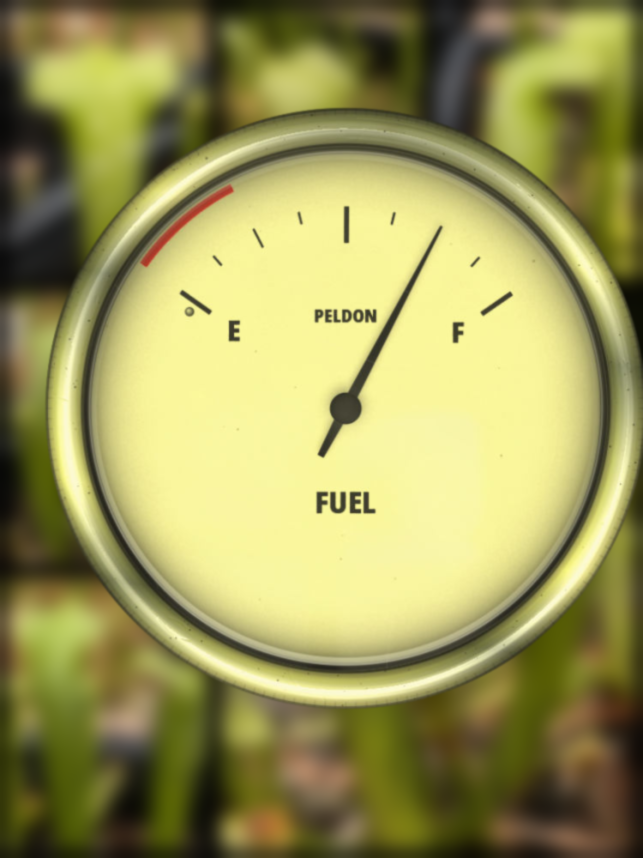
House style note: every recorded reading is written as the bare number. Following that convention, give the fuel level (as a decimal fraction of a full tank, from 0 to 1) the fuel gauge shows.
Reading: 0.75
